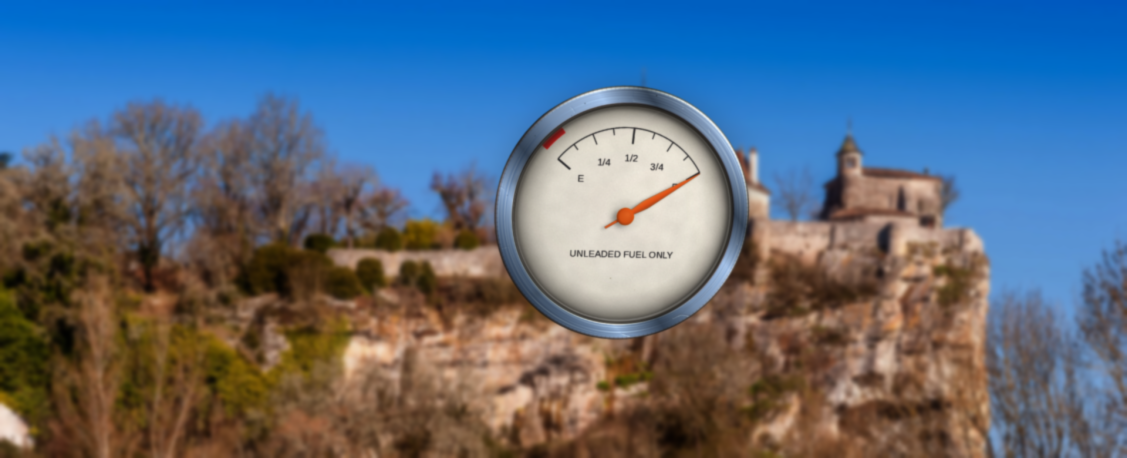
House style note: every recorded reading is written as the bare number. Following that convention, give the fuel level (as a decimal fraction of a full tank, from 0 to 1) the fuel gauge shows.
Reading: 1
